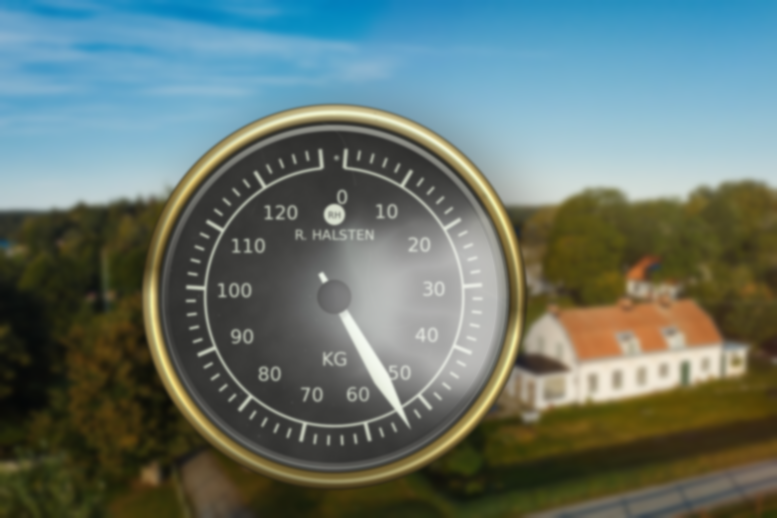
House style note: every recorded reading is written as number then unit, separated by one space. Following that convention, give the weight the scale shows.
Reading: 54 kg
